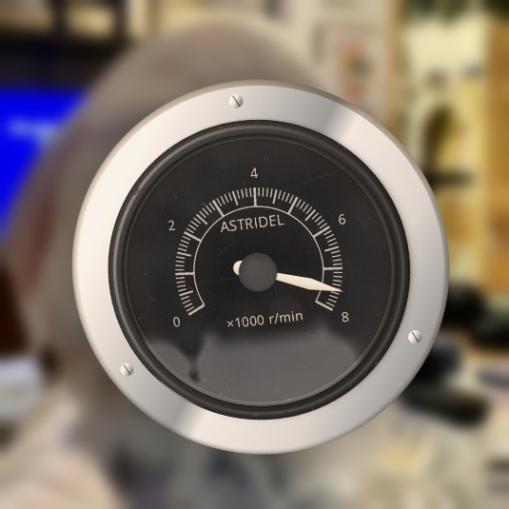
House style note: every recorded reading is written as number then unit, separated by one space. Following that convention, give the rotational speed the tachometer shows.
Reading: 7500 rpm
